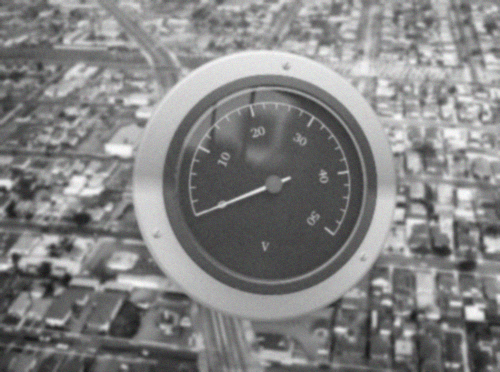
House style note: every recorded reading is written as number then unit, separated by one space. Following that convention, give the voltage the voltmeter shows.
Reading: 0 V
